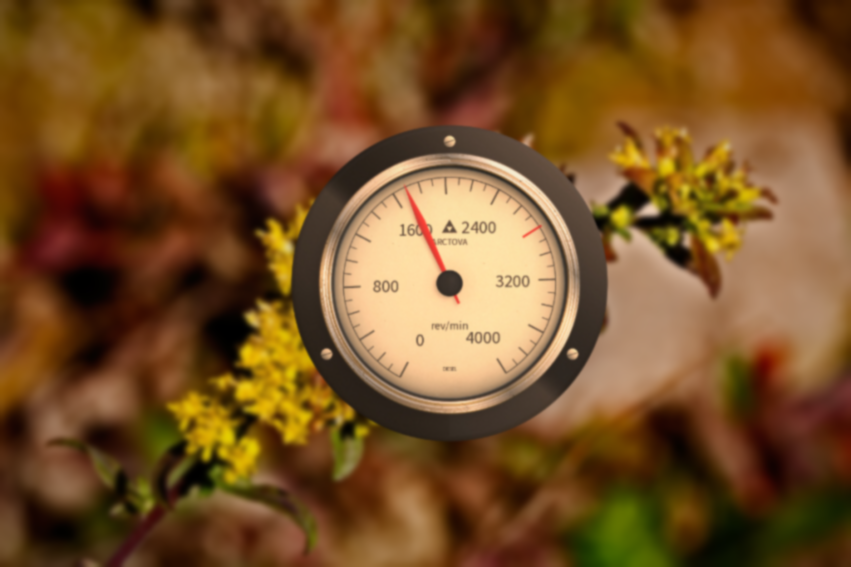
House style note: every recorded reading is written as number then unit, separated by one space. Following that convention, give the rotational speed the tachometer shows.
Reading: 1700 rpm
